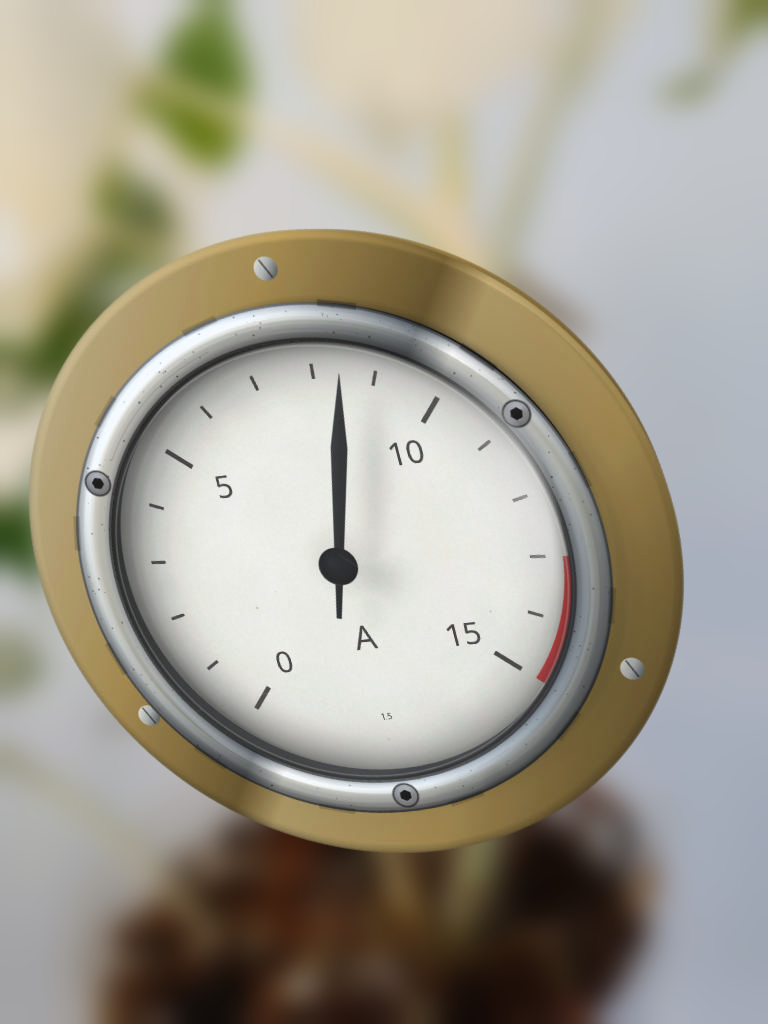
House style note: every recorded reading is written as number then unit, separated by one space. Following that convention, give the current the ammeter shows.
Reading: 8.5 A
